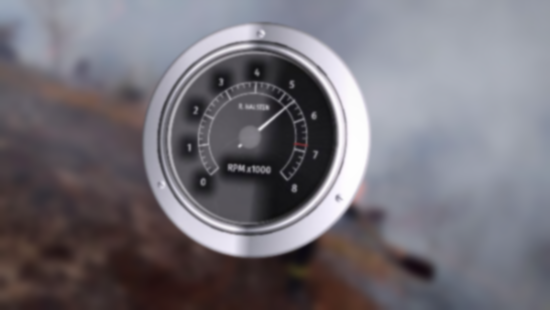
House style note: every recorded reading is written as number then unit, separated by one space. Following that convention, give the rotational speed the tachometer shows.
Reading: 5400 rpm
